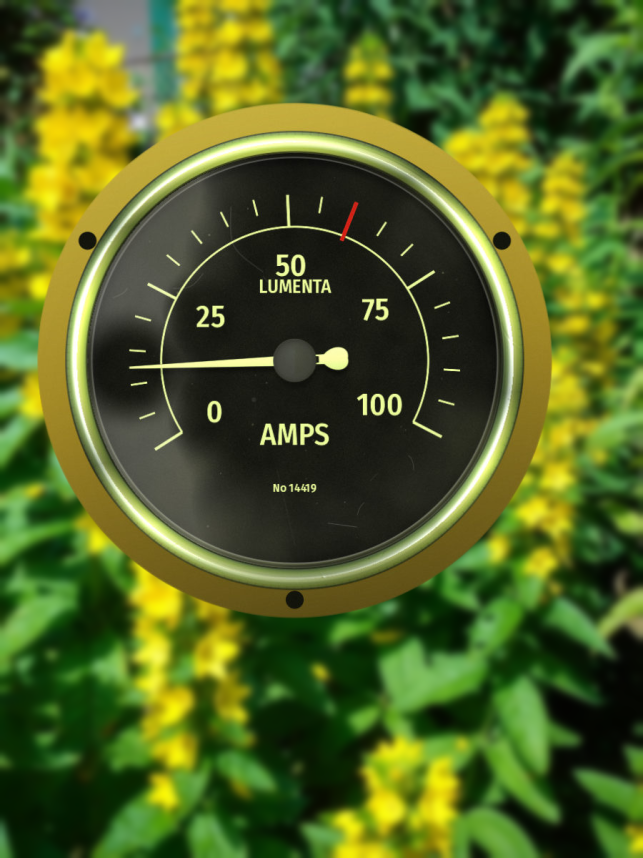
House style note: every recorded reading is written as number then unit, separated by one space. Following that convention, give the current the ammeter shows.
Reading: 12.5 A
